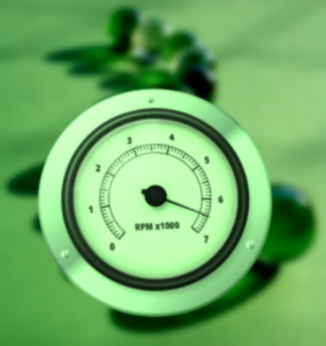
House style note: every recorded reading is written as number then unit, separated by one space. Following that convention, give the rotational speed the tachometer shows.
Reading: 6500 rpm
